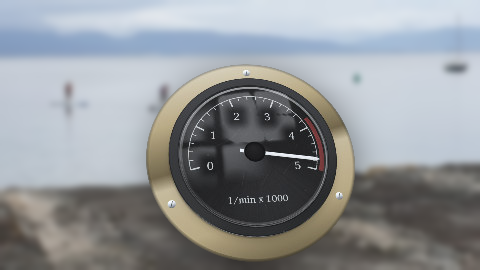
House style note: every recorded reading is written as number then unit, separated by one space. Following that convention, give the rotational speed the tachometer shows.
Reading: 4800 rpm
